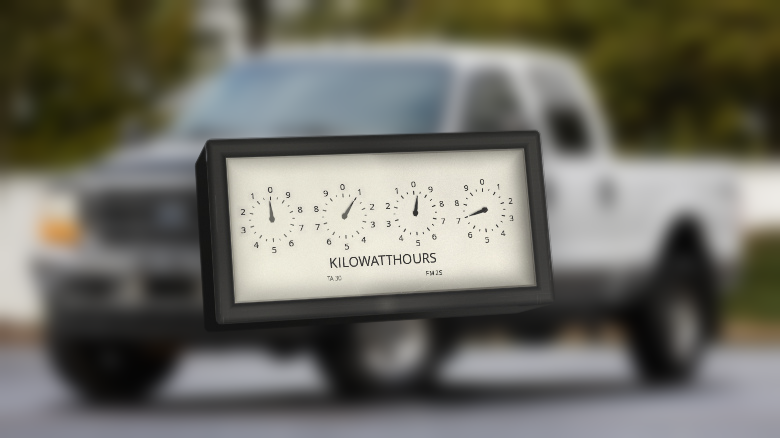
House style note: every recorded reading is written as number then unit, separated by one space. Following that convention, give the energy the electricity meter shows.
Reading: 97 kWh
